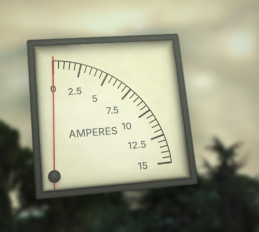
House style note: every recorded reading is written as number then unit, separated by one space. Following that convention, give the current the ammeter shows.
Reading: 0 A
